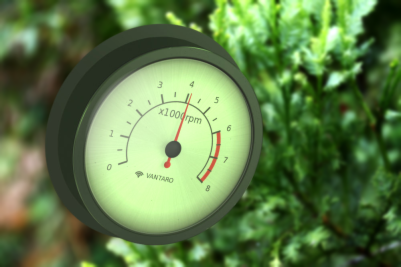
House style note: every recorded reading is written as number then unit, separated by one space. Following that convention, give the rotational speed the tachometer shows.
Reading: 4000 rpm
